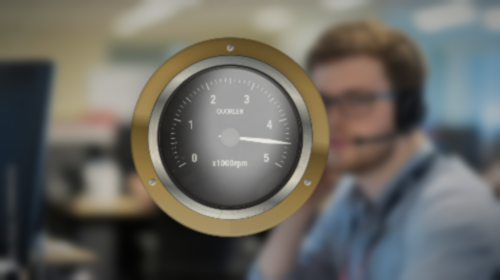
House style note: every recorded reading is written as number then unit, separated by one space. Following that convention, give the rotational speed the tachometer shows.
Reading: 4500 rpm
